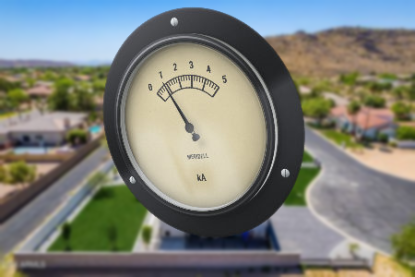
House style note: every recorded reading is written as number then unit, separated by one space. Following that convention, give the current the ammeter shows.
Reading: 1 kA
